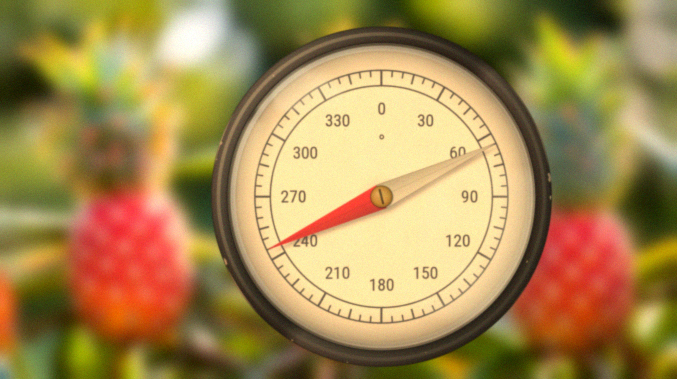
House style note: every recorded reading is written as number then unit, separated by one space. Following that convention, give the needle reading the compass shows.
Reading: 245 °
